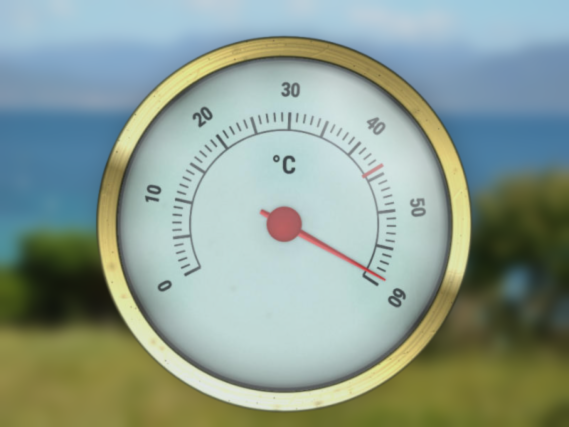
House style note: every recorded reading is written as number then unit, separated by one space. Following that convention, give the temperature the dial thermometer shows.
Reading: 59 °C
